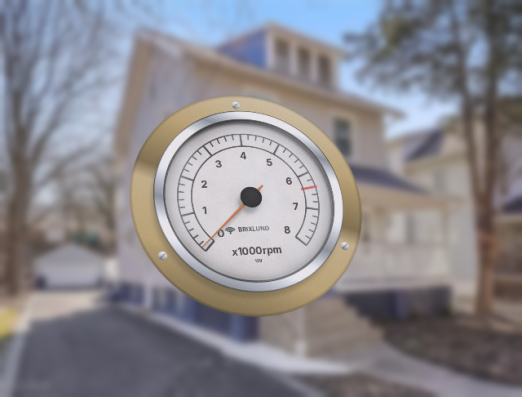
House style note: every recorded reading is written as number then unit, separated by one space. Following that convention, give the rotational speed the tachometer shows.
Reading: 100 rpm
